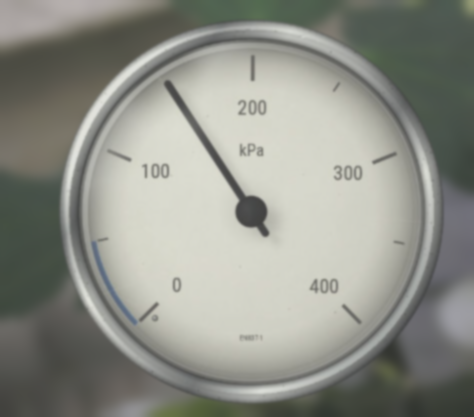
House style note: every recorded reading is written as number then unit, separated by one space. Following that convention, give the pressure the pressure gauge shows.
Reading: 150 kPa
